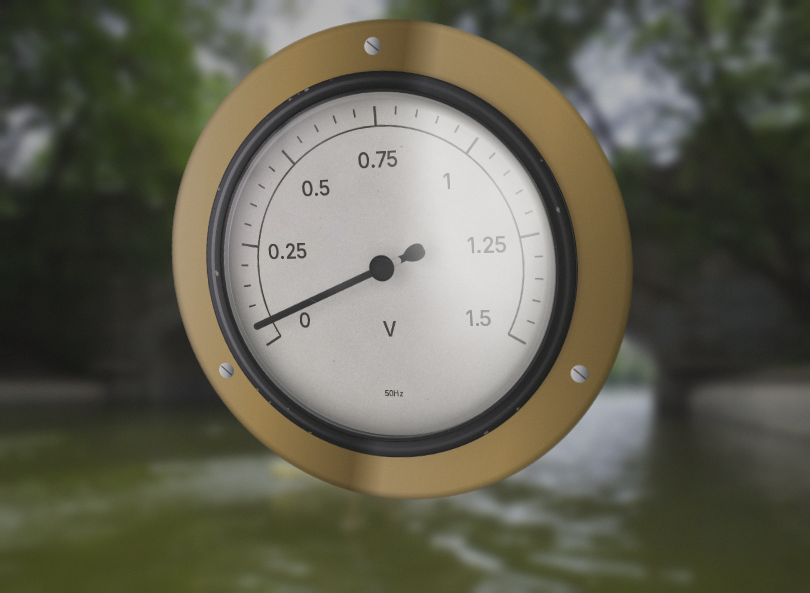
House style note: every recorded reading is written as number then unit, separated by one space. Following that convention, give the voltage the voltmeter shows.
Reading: 0.05 V
